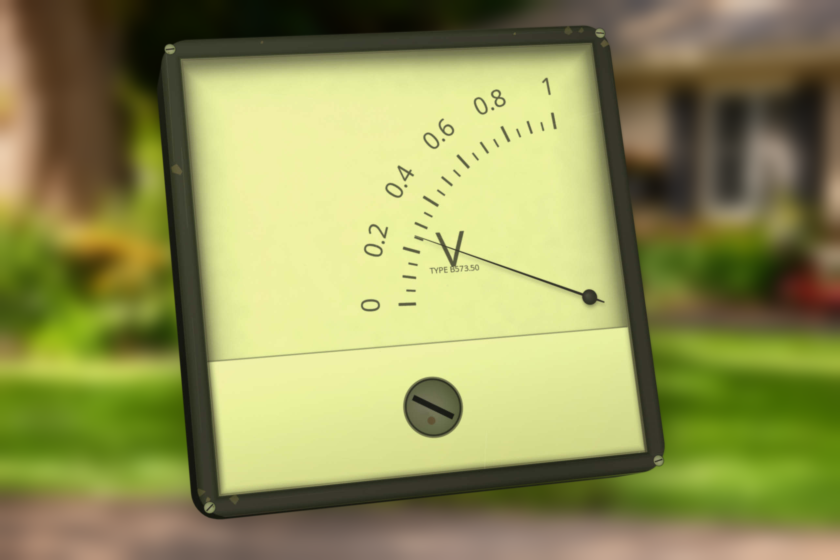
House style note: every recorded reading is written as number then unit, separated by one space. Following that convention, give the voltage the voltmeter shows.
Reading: 0.25 V
